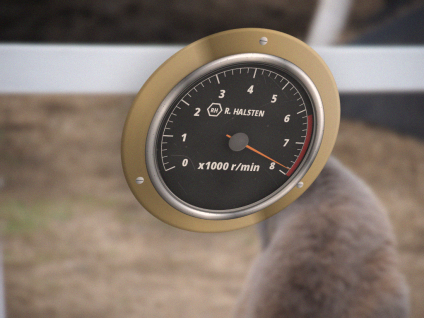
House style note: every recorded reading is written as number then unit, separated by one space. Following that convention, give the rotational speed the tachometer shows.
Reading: 7800 rpm
